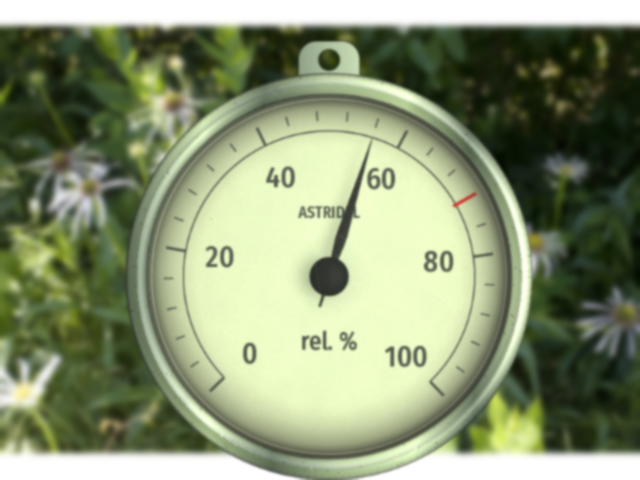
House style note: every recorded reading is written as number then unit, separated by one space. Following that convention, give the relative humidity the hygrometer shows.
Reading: 56 %
